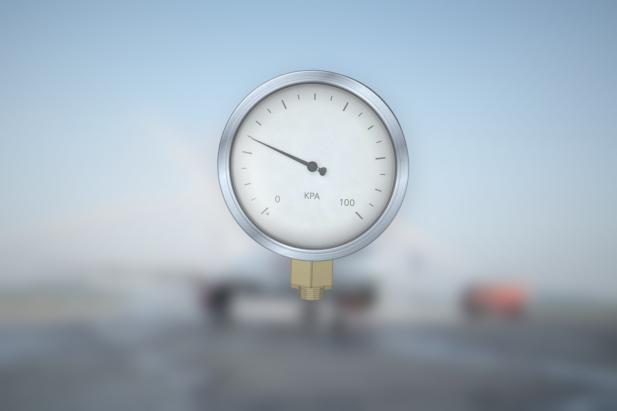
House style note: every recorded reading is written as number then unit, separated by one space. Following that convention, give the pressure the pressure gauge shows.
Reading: 25 kPa
